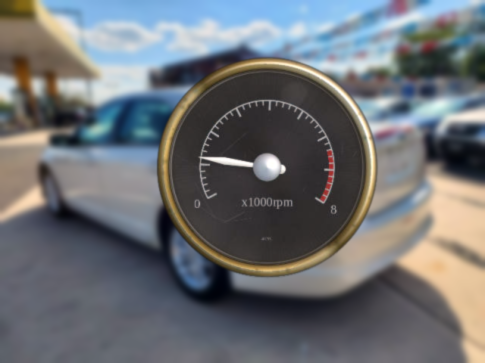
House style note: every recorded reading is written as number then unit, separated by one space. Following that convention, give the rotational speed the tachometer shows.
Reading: 1200 rpm
